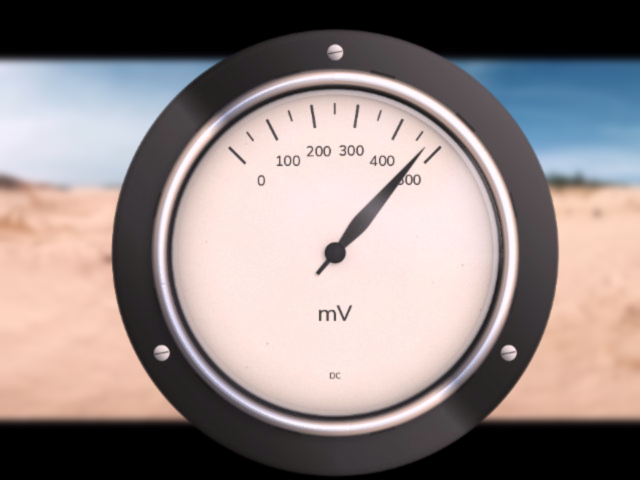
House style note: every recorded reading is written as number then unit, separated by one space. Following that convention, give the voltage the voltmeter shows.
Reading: 475 mV
